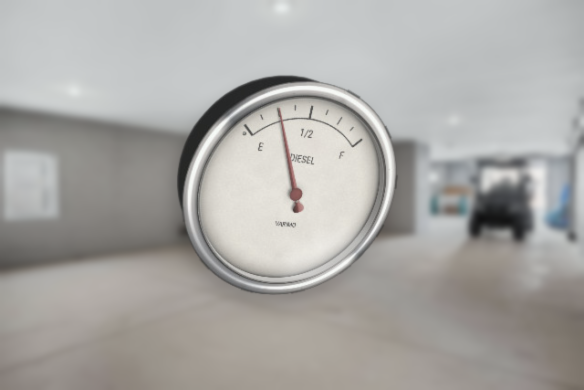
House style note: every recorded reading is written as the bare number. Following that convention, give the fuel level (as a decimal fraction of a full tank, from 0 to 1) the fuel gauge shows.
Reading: 0.25
